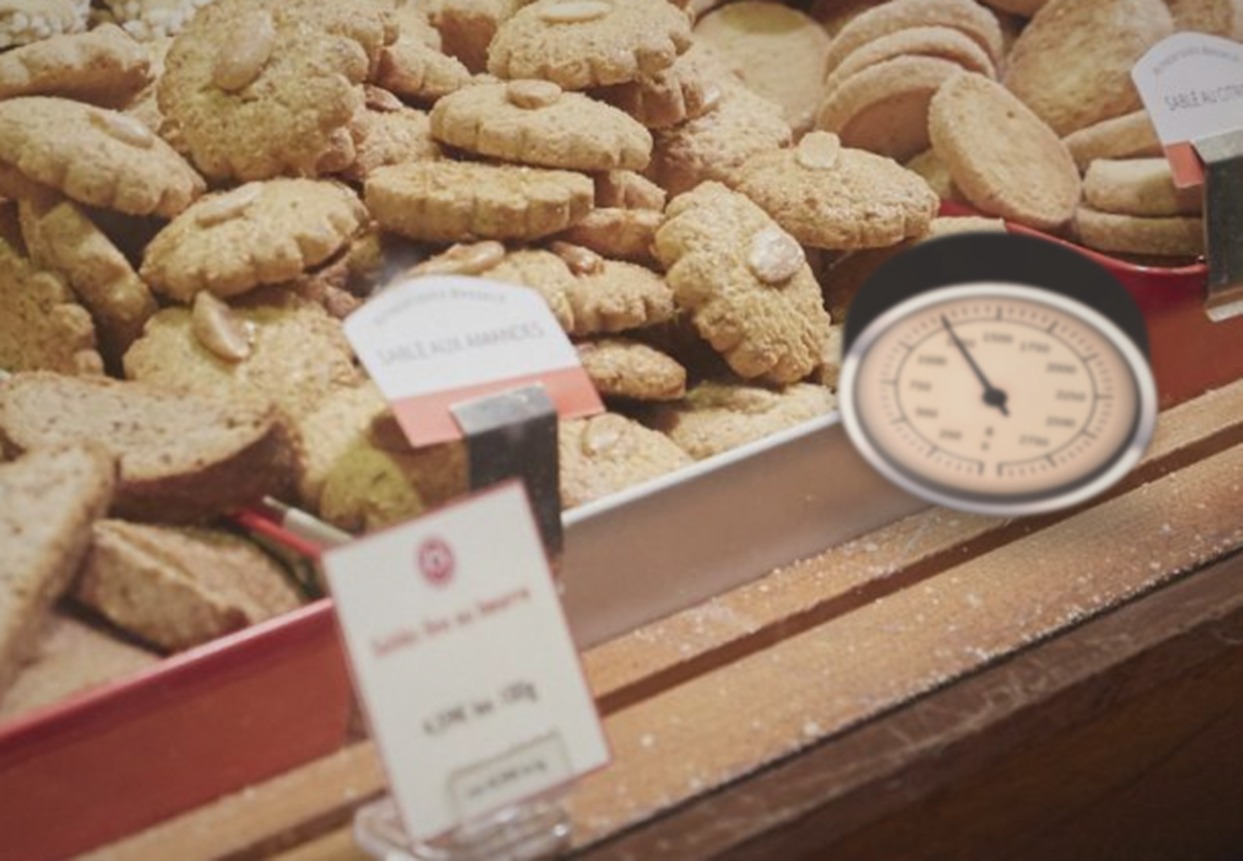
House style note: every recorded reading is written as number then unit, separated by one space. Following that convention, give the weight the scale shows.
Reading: 1250 g
